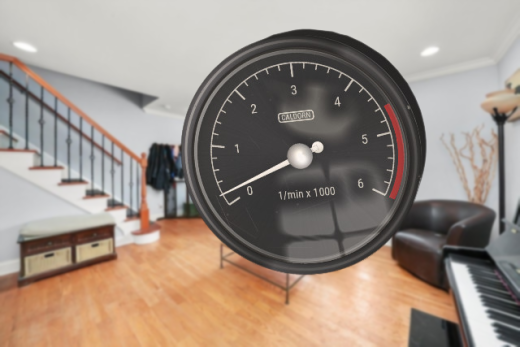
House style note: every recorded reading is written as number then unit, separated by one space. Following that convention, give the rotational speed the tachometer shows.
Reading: 200 rpm
